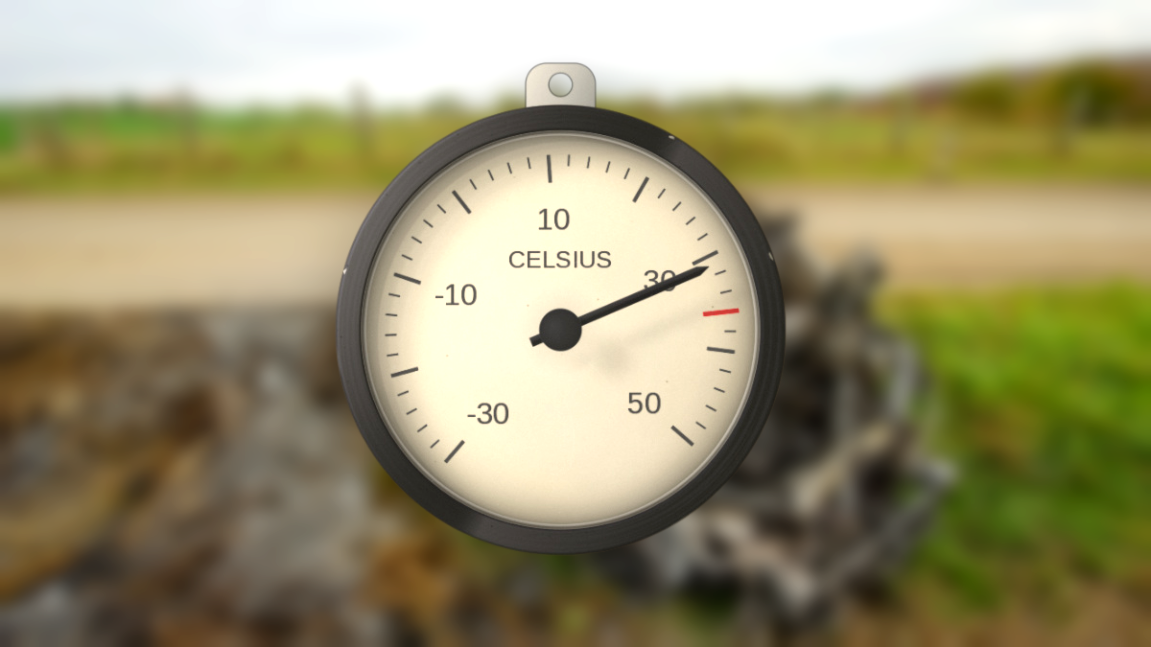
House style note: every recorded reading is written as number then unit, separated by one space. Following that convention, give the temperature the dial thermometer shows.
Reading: 31 °C
